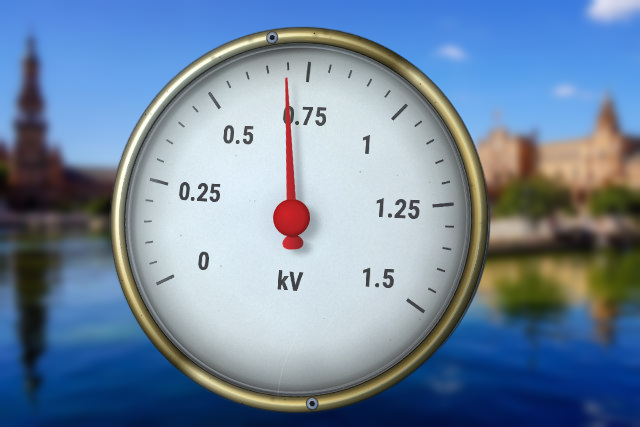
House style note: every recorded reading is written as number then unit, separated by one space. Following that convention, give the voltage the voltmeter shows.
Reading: 0.7 kV
